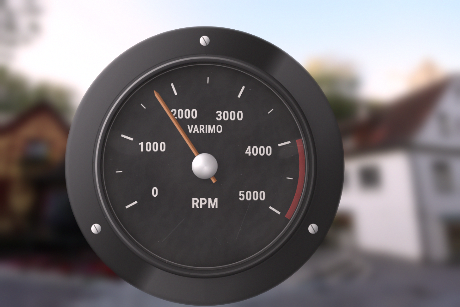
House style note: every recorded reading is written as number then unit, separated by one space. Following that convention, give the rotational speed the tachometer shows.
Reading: 1750 rpm
